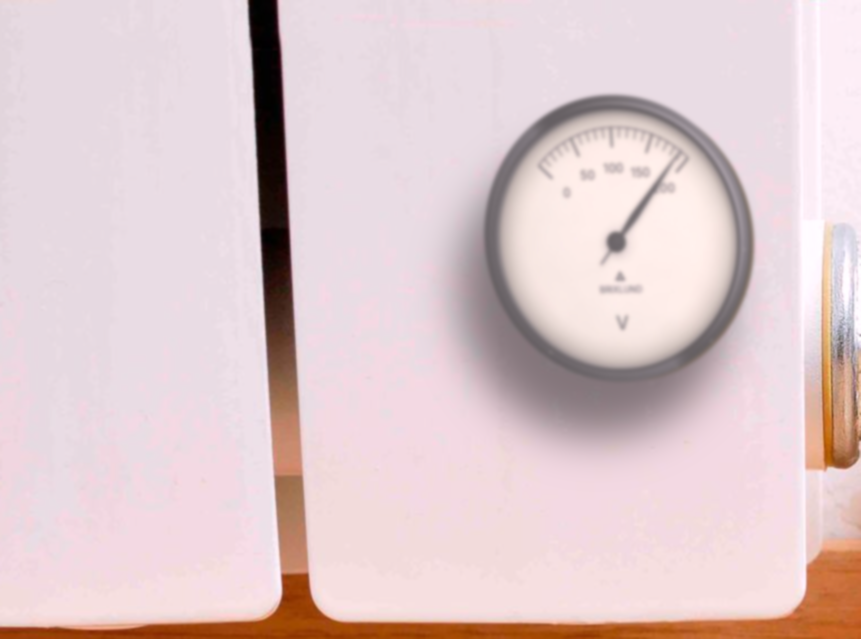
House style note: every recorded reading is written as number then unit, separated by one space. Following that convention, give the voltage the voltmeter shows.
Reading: 190 V
